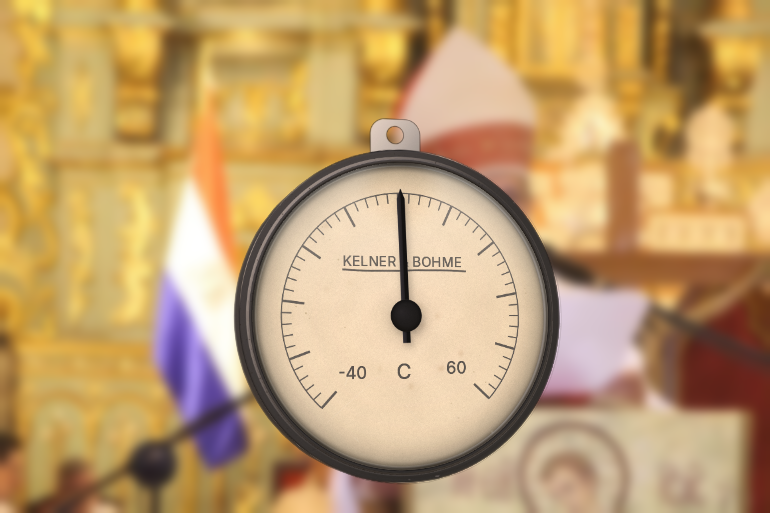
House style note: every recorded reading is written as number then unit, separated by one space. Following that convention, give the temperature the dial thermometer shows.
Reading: 10 °C
